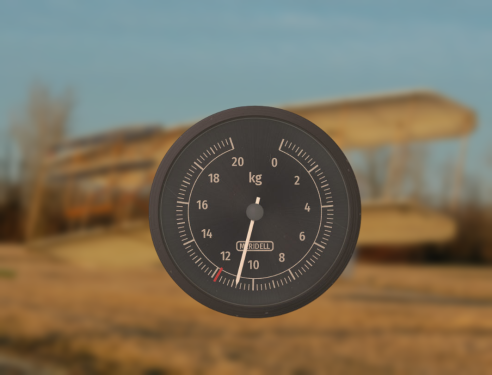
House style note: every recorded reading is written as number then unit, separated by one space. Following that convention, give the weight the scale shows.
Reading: 10.8 kg
